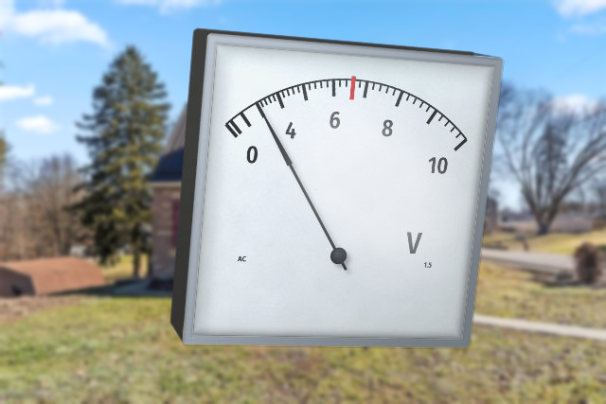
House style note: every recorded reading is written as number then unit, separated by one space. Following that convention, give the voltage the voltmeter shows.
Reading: 3 V
